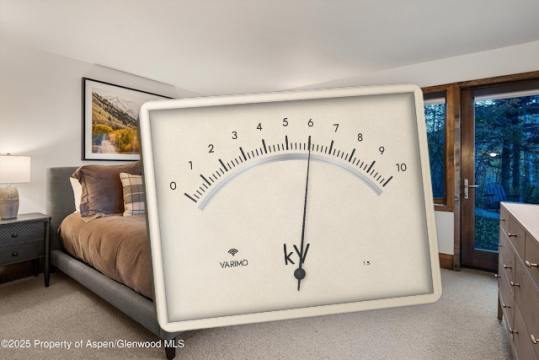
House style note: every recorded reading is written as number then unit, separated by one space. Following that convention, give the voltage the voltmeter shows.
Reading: 6 kV
